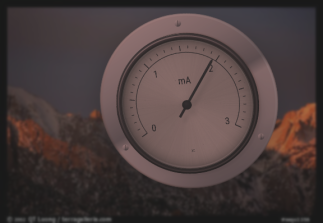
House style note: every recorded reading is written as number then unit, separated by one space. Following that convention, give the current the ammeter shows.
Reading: 1.95 mA
